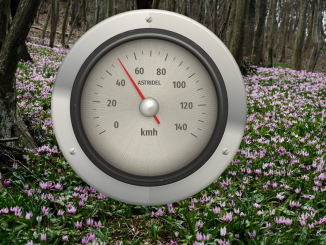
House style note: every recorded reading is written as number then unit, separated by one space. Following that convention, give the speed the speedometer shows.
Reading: 50 km/h
